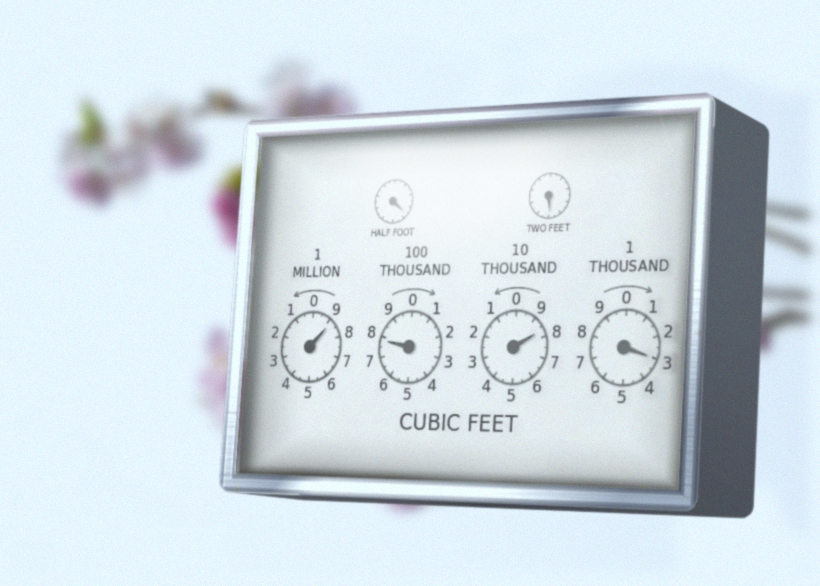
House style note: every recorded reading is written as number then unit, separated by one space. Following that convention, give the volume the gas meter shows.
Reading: 878300 ft³
